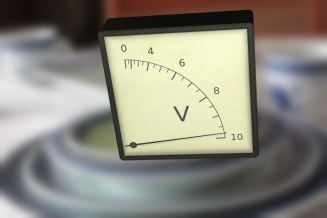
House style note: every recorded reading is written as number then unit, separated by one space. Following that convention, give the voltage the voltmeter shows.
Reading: 9.75 V
